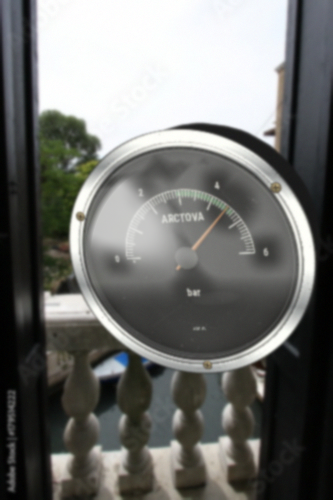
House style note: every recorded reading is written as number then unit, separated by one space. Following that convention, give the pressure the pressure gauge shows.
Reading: 4.5 bar
